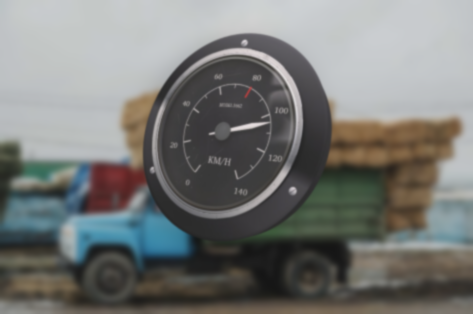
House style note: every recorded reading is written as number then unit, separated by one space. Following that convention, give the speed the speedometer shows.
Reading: 105 km/h
